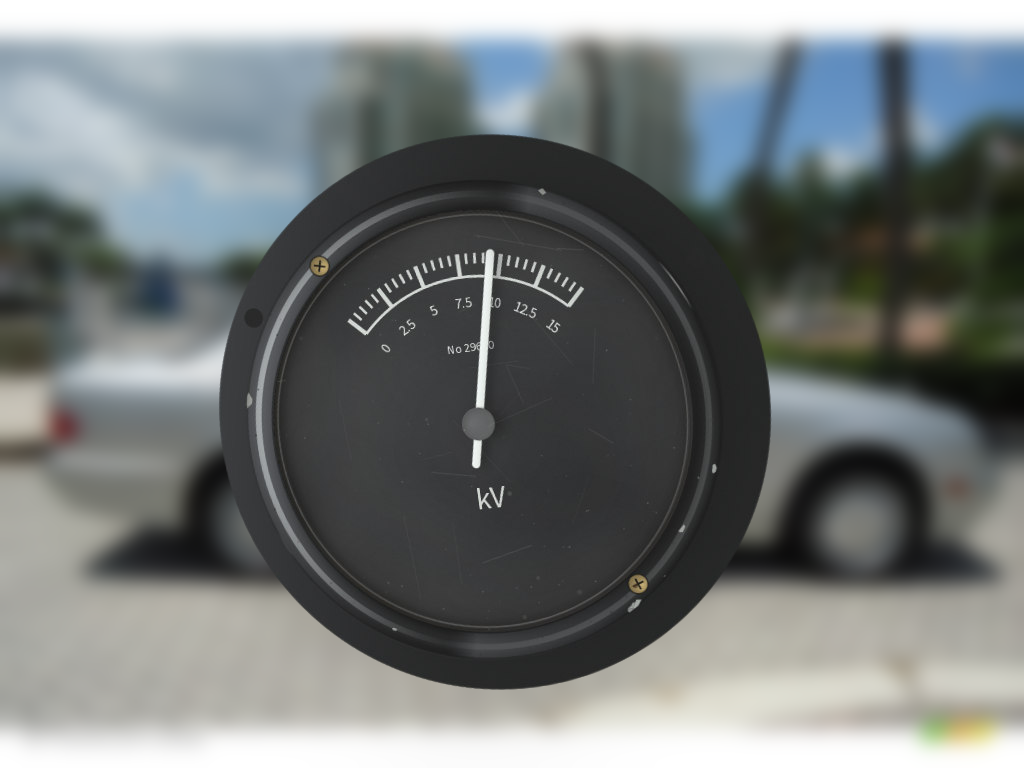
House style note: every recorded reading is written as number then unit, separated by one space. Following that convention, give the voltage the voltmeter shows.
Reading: 9.5 kV
